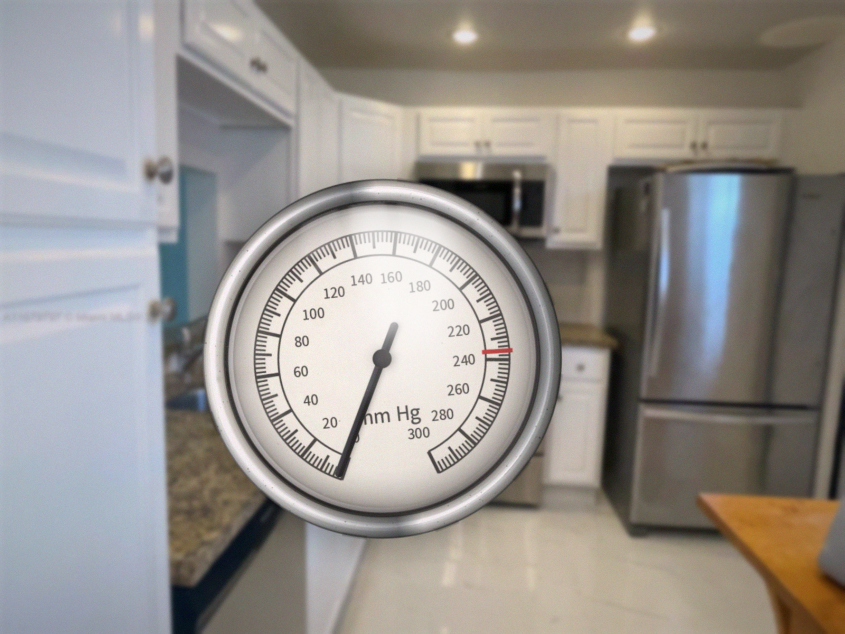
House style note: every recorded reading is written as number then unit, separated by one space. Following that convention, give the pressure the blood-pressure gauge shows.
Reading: 2 mmHg
